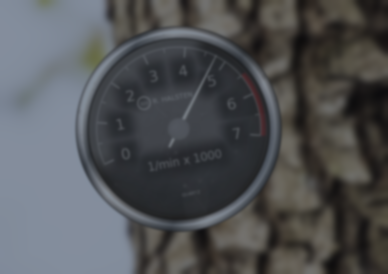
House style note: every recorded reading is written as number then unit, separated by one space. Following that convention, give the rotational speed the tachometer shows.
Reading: 4750 rpm
